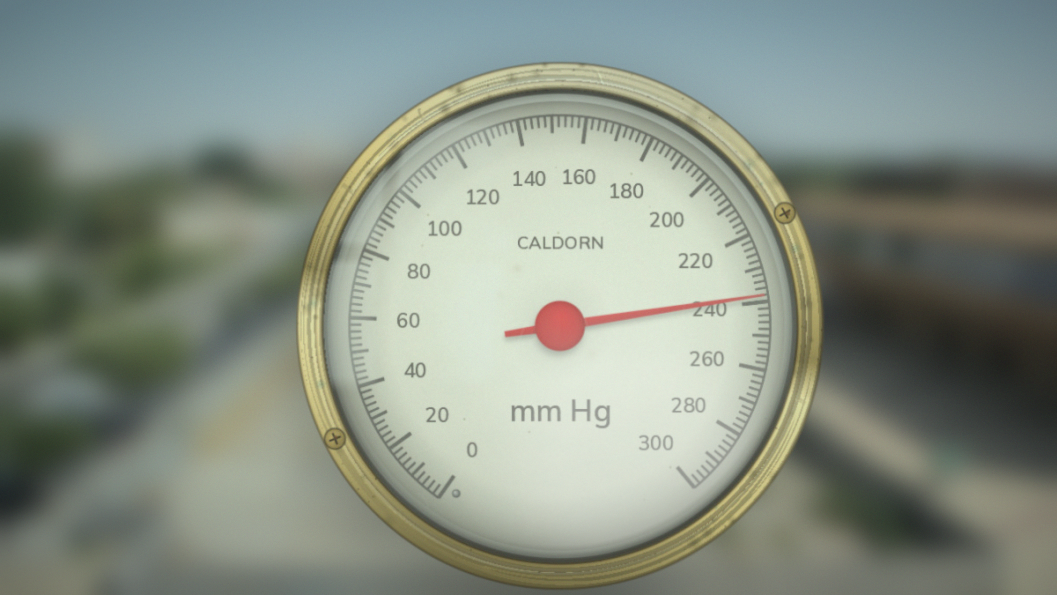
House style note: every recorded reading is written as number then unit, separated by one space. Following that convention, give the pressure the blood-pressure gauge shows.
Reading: 238 mmHg
